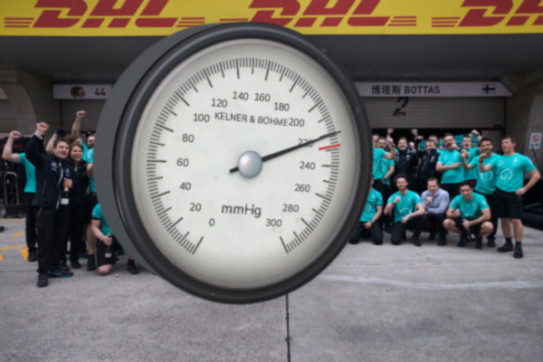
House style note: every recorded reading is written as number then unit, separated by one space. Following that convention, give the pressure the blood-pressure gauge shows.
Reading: 220 mmHg
